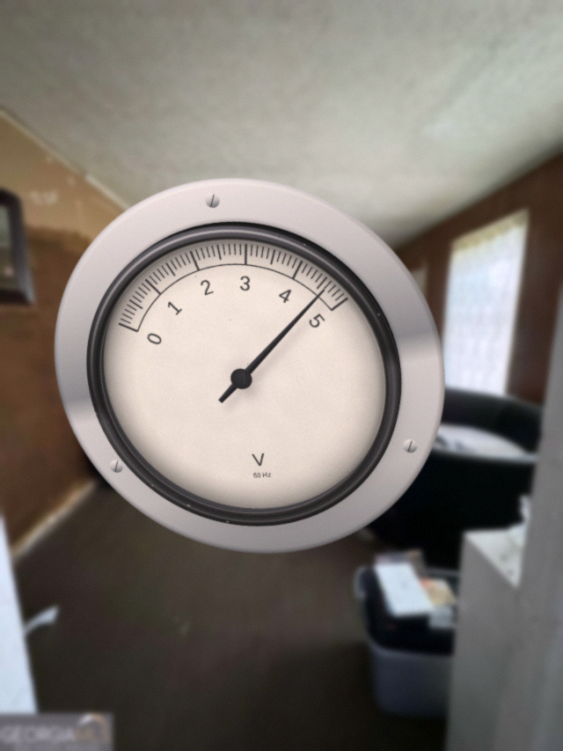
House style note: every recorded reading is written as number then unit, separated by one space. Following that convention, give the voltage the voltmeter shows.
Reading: 4.6 V
